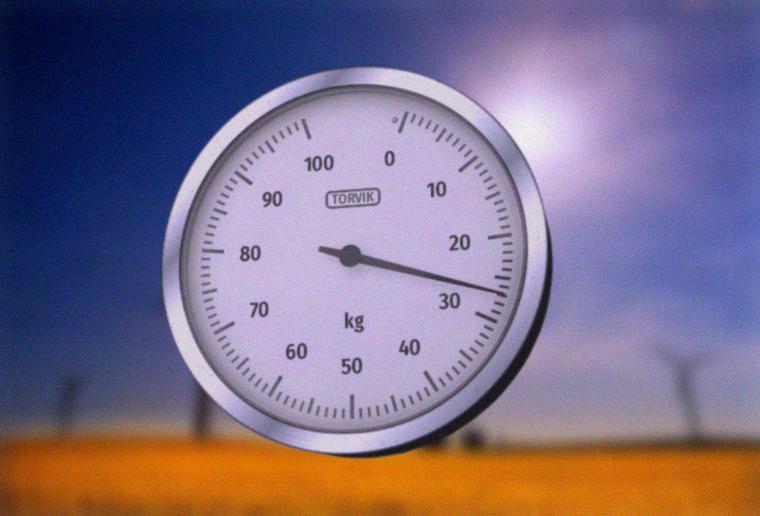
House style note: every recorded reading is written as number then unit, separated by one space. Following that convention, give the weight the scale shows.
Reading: 27 kg
